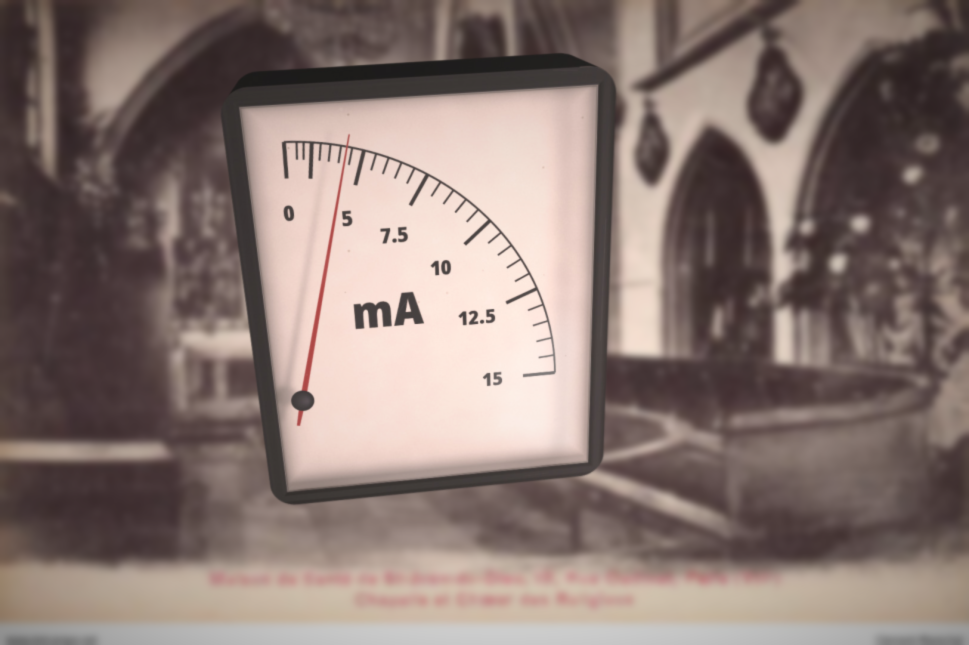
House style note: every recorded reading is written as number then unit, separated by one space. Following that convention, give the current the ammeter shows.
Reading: 4.25 mA
